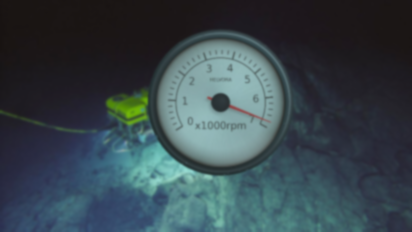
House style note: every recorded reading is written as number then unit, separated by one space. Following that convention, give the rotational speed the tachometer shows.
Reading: 6800 rpm
